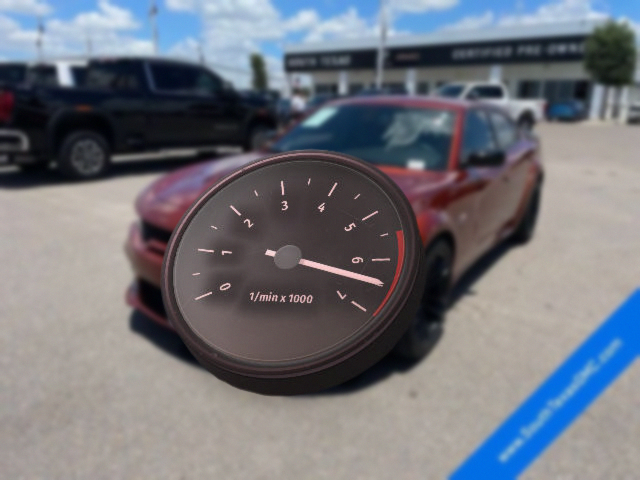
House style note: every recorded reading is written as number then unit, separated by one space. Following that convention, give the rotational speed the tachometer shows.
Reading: 6500 rpm
